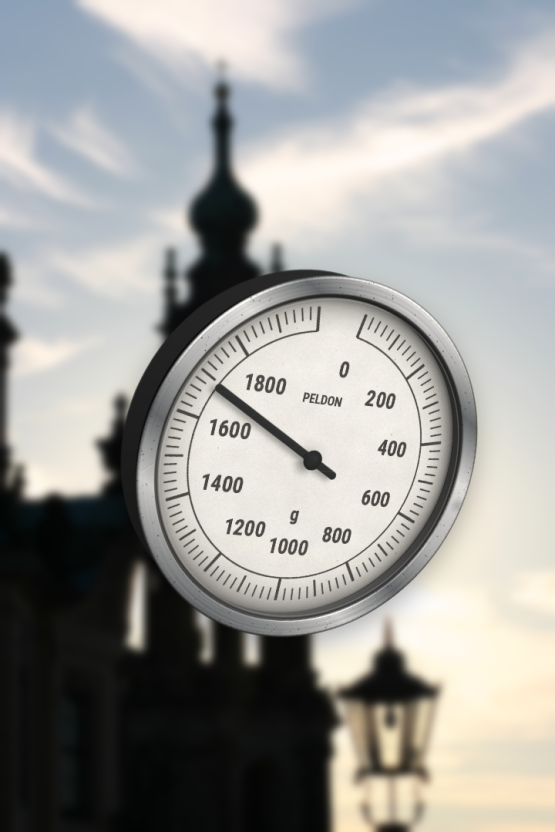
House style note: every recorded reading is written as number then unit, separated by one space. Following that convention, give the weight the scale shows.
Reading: 1690 g
